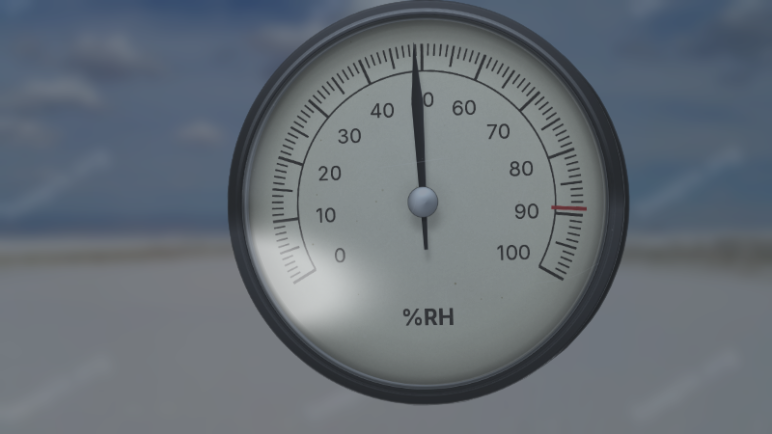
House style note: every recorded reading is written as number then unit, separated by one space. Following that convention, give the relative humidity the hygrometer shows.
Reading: 49 %
